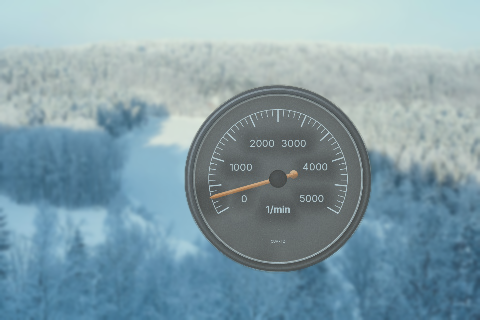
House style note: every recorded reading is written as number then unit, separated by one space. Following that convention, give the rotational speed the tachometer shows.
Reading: 300 rpm
